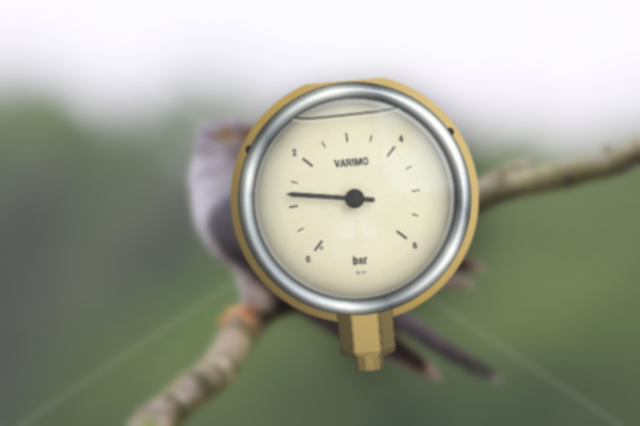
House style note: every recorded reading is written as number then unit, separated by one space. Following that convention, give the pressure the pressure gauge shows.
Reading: 1.25 bar
